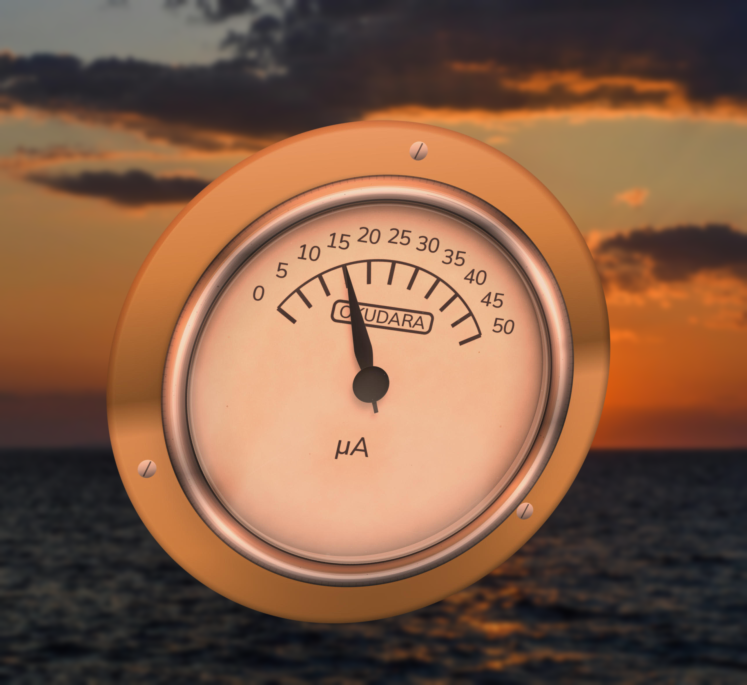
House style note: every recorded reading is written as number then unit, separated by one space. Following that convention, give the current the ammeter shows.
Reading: 15 µA
